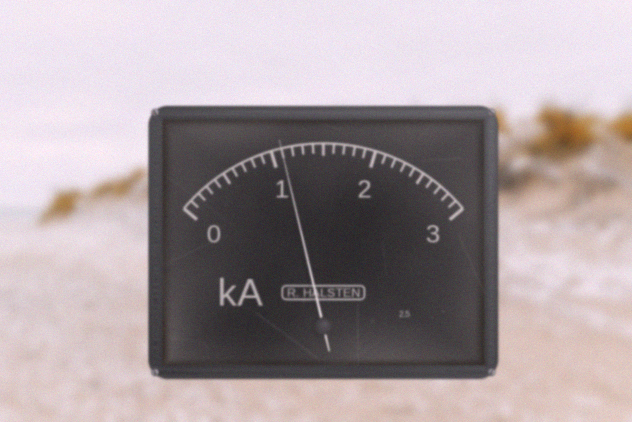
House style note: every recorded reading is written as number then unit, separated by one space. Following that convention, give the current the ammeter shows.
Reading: 1.1 kA
